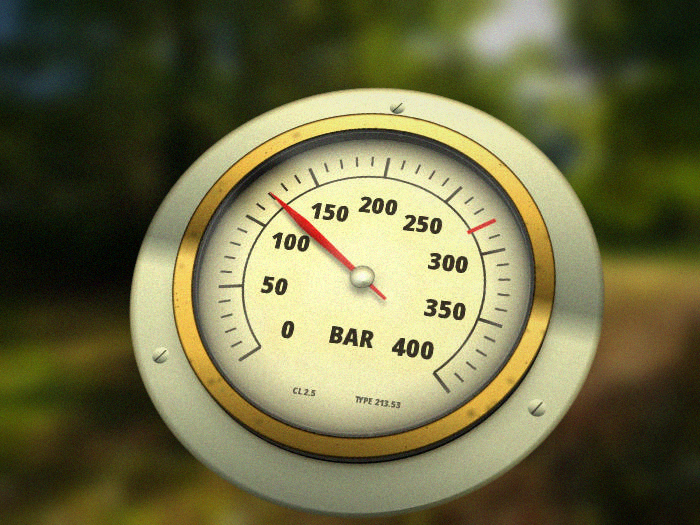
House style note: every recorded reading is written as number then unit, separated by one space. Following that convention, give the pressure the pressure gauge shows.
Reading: 120 bar
